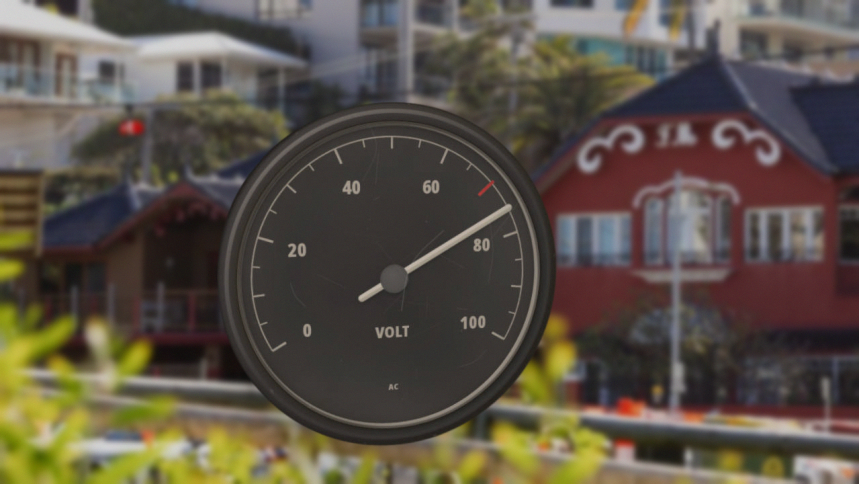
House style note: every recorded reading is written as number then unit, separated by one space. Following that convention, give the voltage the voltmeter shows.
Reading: 75 V
